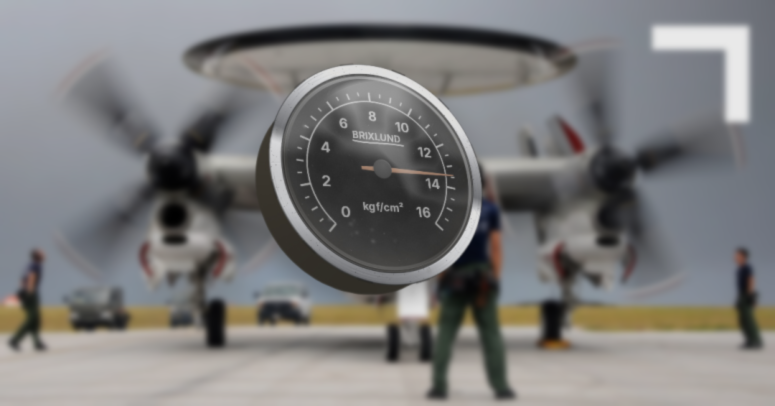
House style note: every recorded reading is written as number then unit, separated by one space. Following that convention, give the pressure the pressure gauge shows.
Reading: 13.5 kg/cm²
